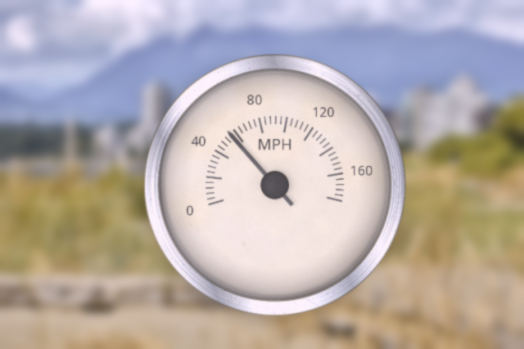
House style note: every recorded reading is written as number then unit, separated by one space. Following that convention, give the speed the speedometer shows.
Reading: 56 mph
